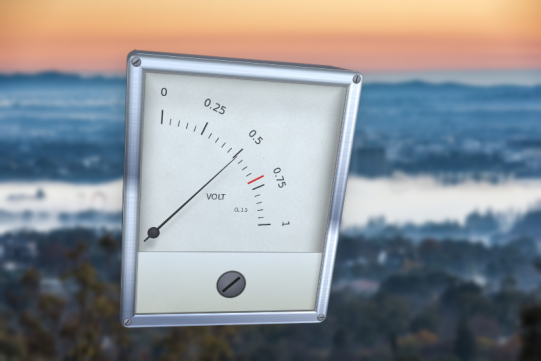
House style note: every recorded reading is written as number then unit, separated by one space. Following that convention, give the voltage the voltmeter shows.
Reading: 0.5 V
